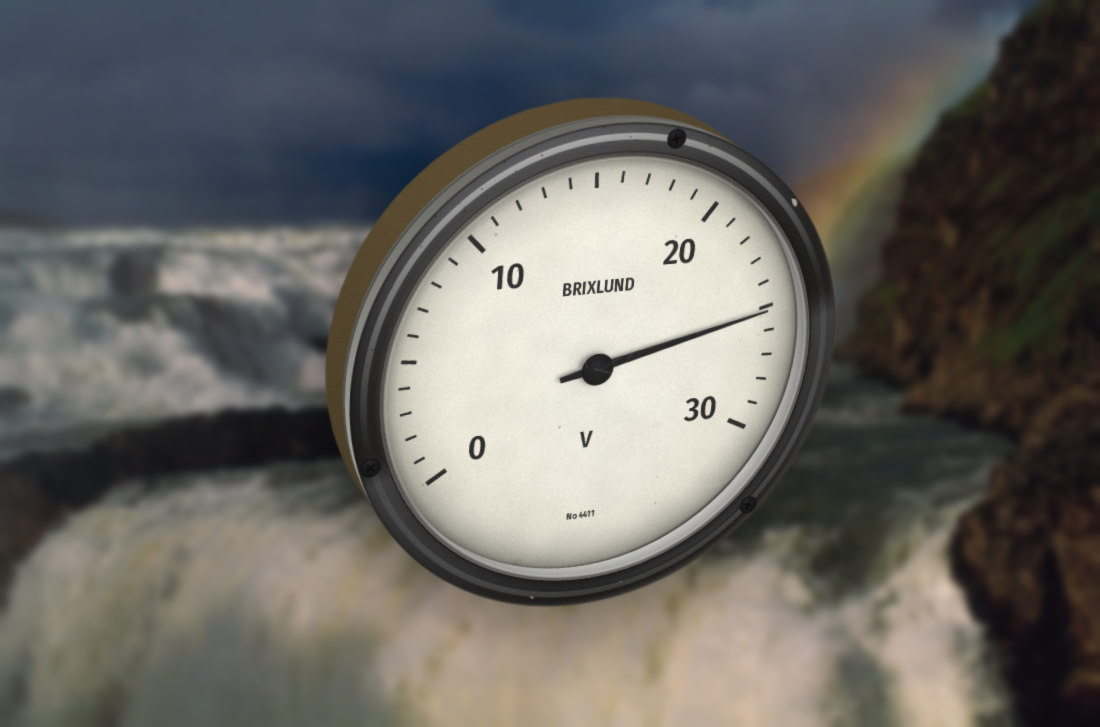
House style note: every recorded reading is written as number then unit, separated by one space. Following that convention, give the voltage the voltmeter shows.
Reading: 25 V
